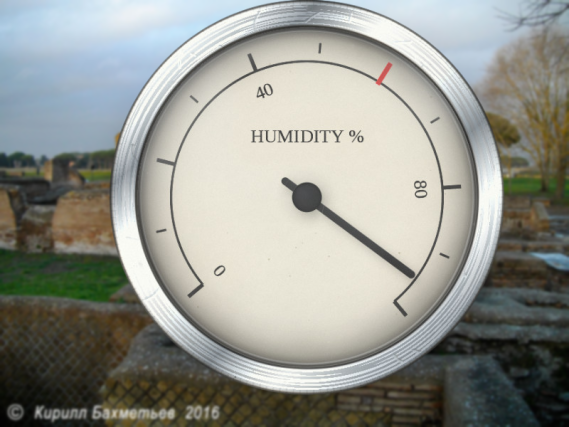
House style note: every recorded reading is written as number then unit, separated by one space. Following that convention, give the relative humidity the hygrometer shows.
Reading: 95 %
